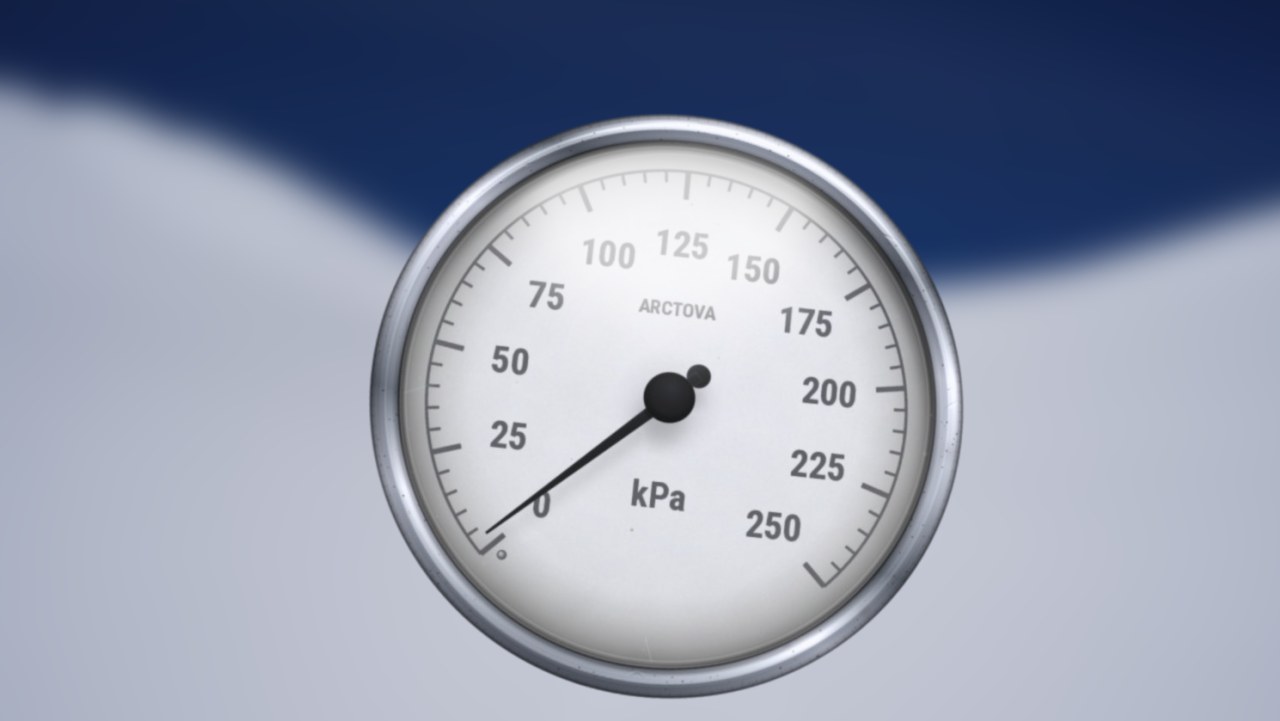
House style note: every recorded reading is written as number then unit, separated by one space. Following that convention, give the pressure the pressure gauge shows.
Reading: 2.5 kPa
